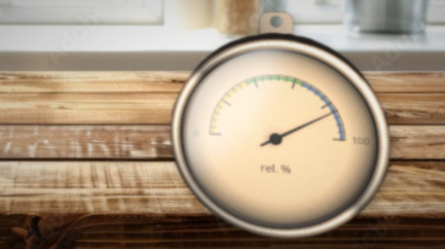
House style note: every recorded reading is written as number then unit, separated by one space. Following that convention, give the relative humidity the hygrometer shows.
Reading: 84 %
